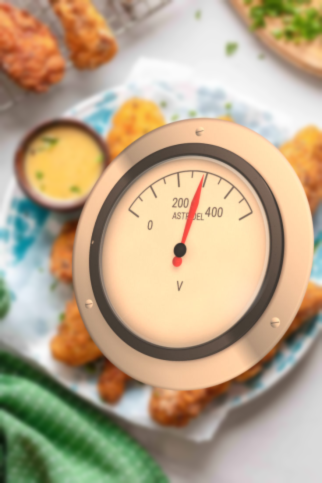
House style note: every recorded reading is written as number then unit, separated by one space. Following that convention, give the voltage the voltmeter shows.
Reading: 300 V
